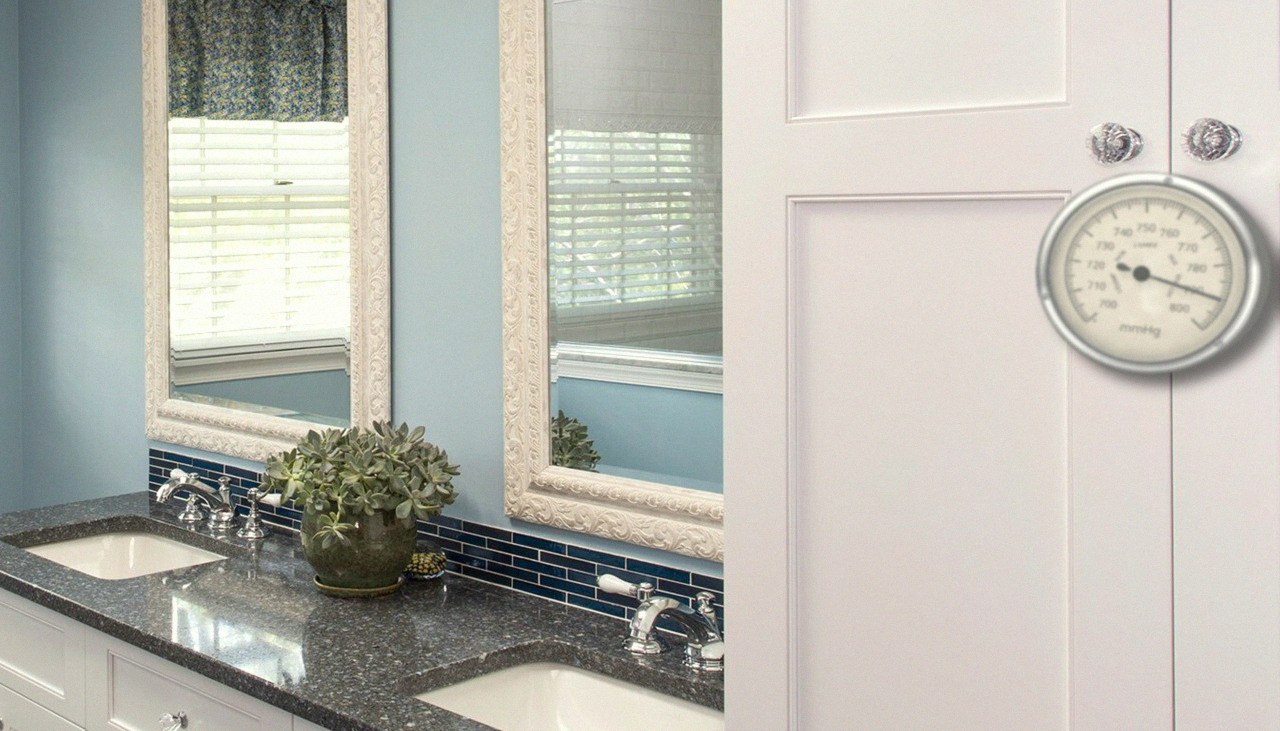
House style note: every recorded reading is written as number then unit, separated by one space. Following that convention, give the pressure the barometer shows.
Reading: 790 mmHg
